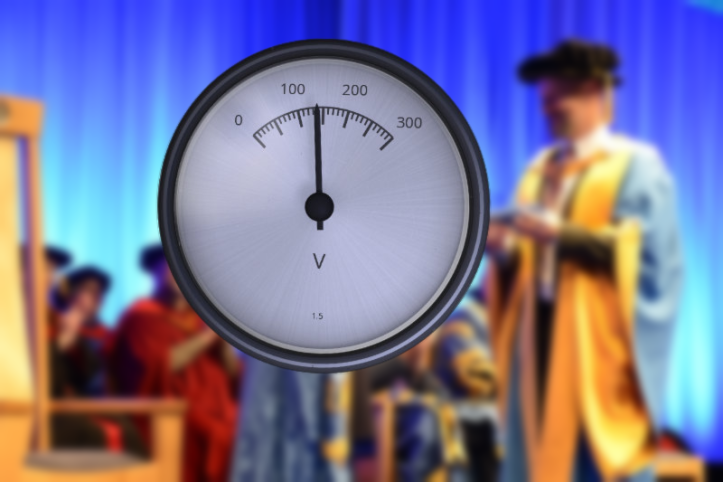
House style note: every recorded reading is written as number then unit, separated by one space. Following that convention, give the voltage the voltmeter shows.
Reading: 140 V
